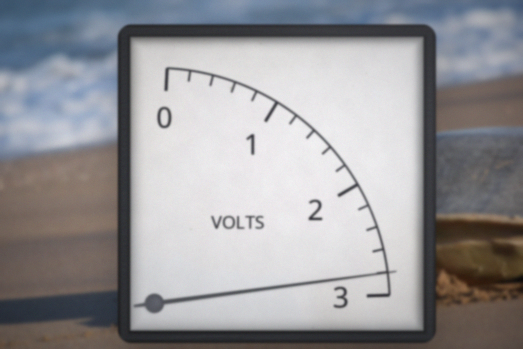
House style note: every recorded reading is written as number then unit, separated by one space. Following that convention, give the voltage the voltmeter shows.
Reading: 2.8 V
